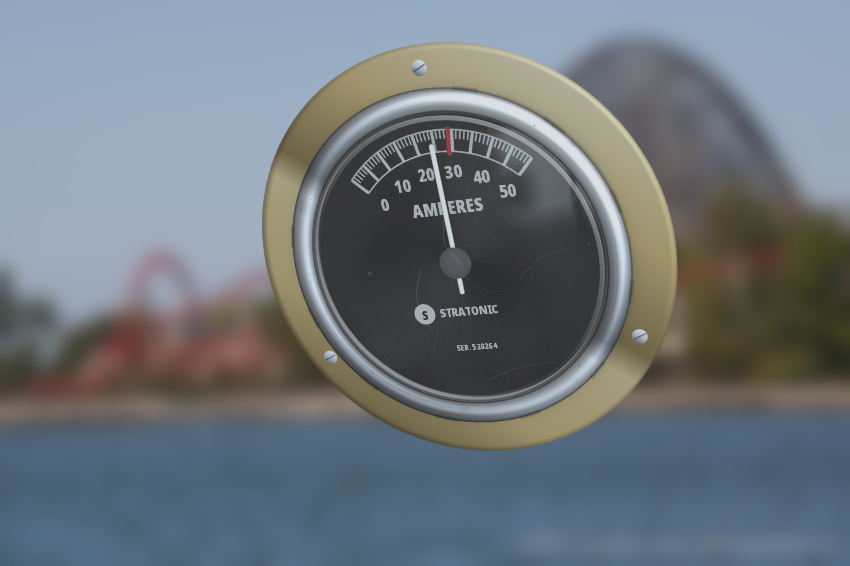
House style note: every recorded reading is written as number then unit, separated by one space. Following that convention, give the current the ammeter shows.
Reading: 25 A
